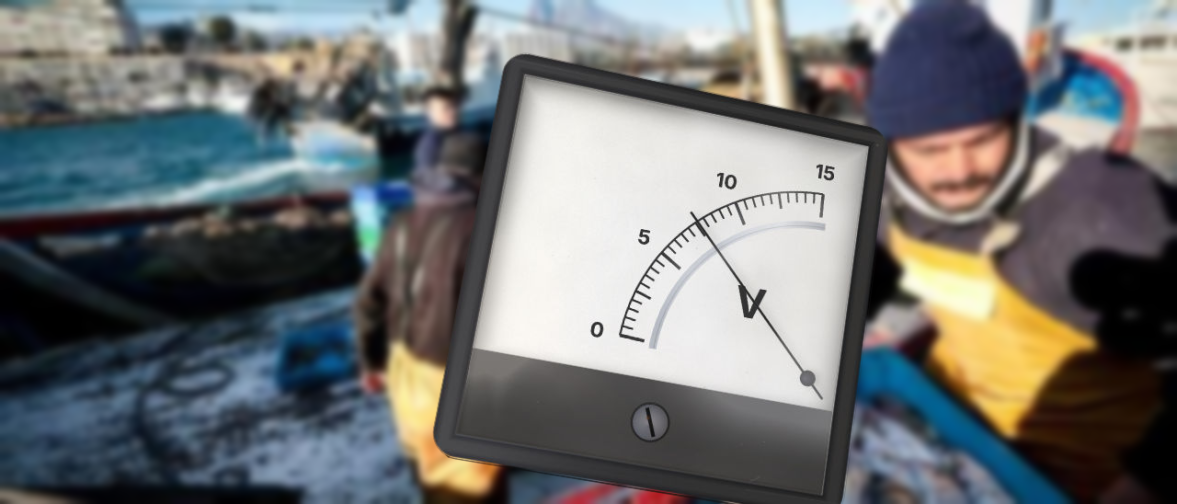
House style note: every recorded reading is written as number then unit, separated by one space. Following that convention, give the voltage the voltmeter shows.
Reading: 7.5 V
